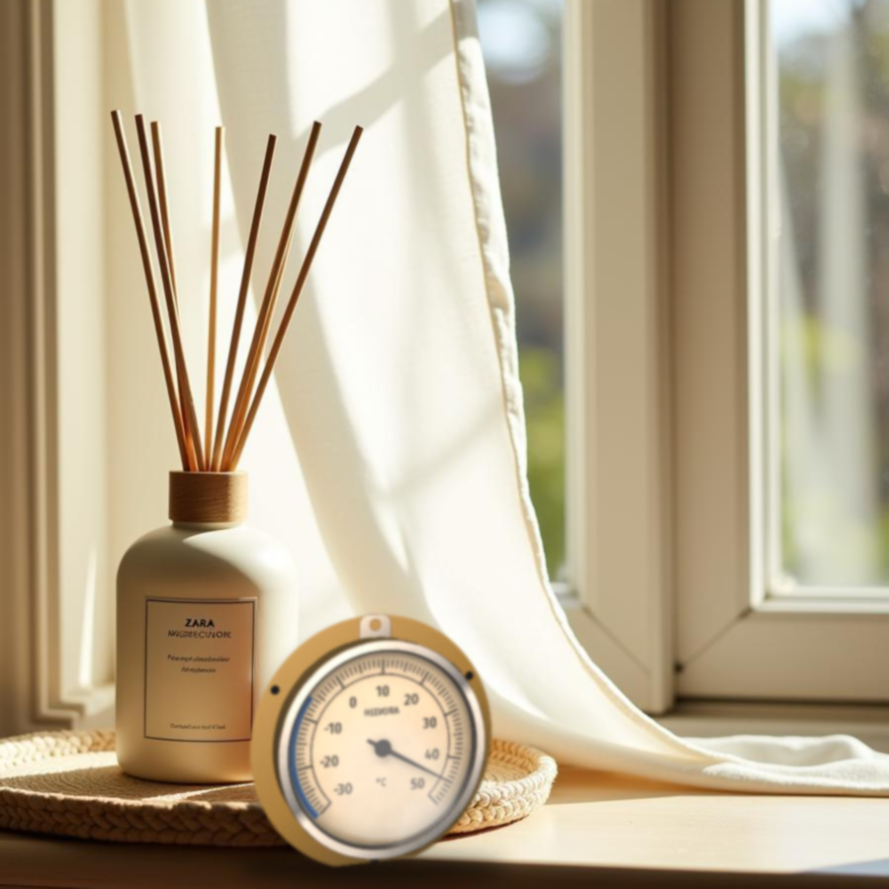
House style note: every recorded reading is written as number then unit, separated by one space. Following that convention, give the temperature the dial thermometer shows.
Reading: 45 °C
